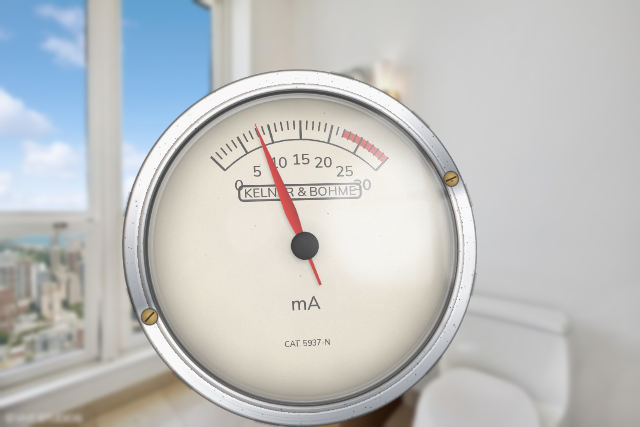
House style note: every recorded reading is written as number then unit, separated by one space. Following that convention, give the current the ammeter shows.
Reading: 8 mA
